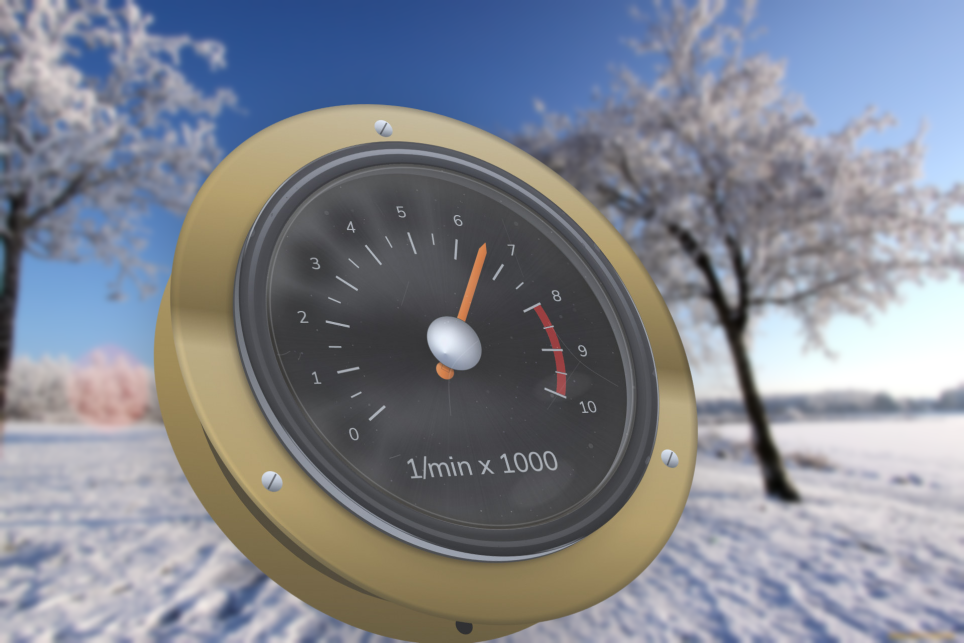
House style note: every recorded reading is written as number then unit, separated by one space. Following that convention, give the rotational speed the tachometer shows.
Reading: 6500 rpm
